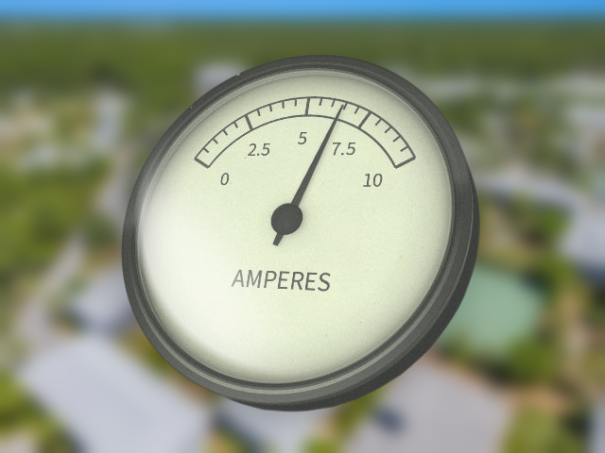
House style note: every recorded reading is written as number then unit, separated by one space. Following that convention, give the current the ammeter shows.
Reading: 6.5 A
